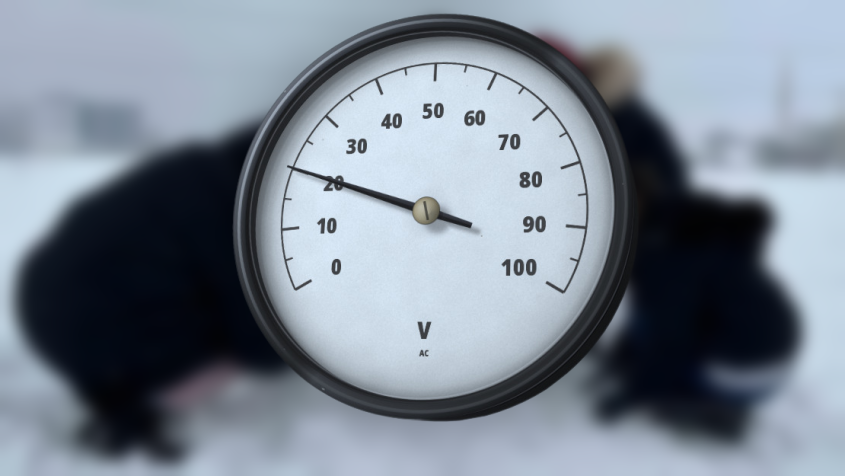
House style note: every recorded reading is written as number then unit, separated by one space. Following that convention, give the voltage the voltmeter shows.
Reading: 20 V
